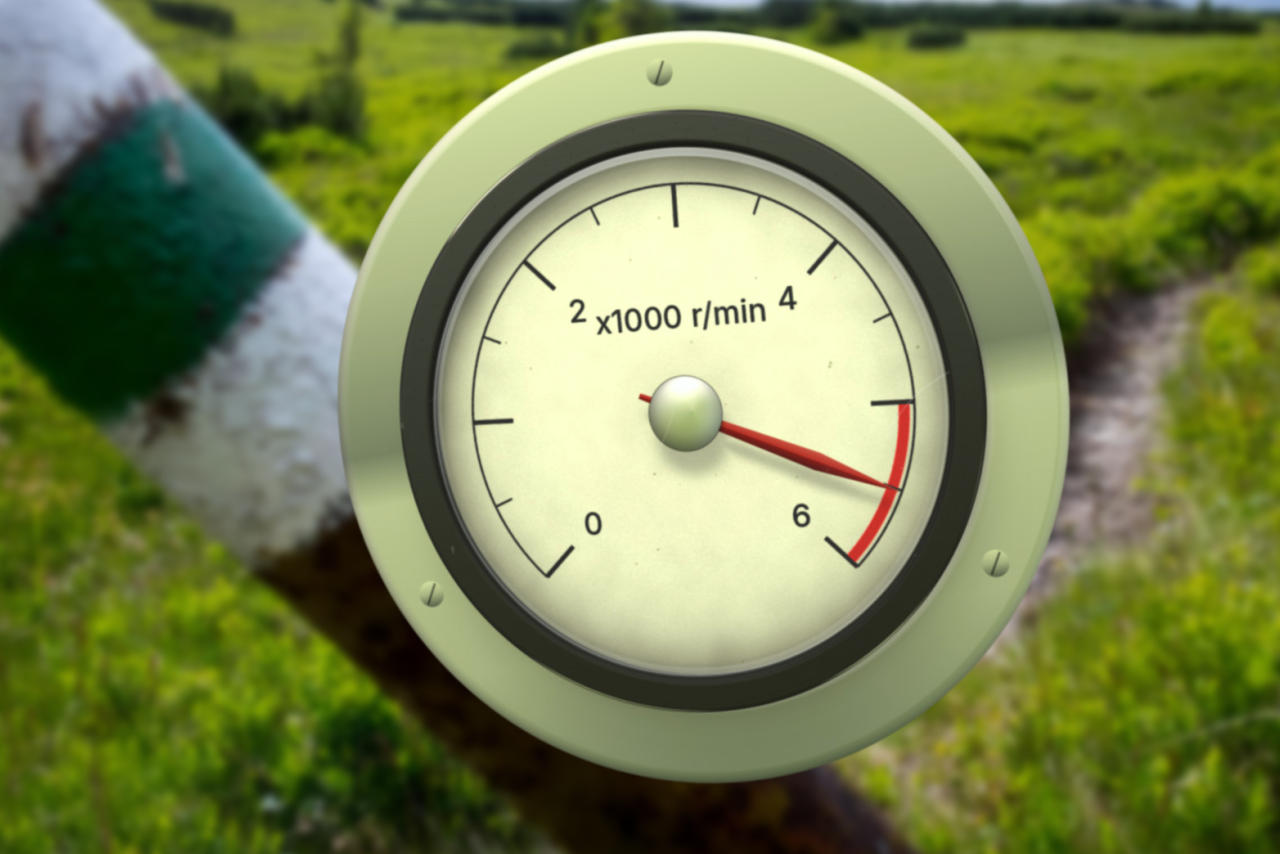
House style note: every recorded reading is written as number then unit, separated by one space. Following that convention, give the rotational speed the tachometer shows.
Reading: 5500 rpm
